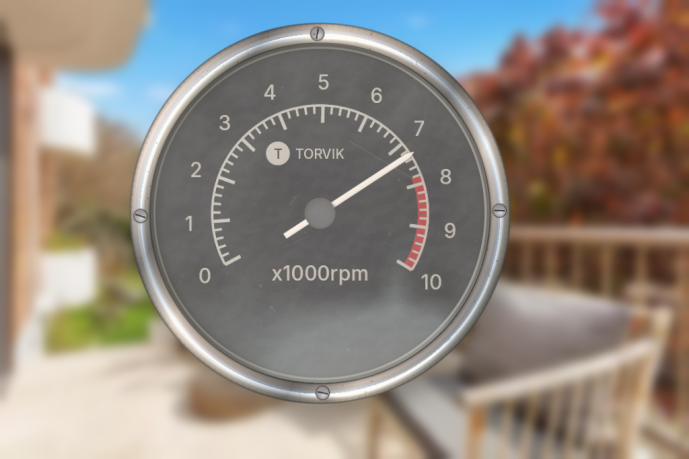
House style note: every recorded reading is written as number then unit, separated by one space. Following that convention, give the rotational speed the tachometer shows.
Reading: 7300 rpm
